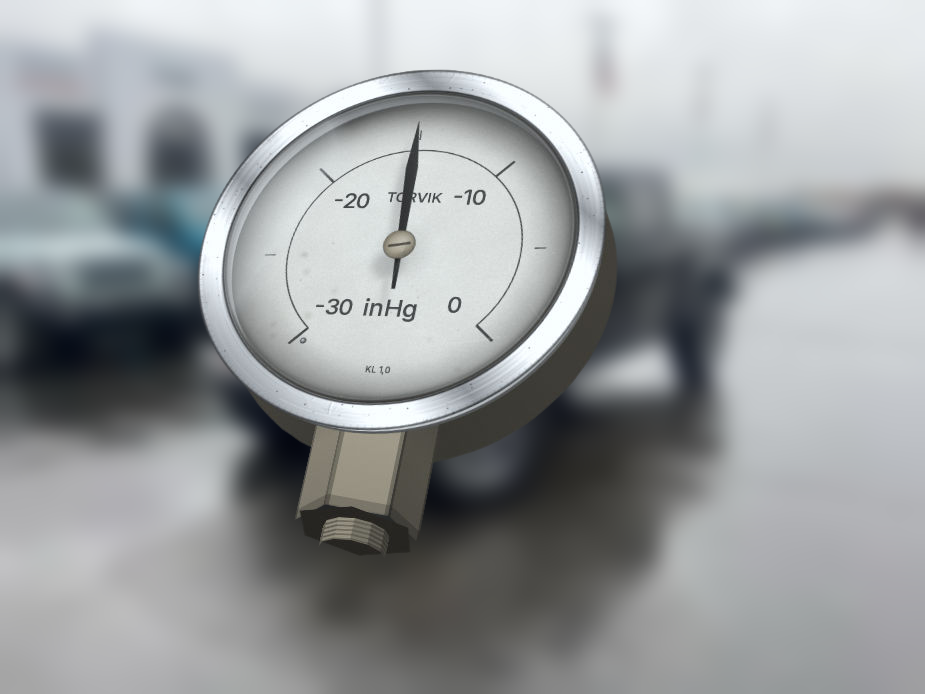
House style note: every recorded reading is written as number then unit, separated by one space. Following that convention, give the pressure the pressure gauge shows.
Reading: -15 inHg
